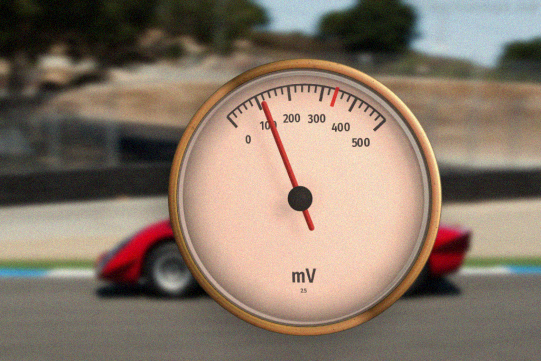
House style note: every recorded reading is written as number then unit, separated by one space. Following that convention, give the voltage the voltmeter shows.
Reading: 120 mV
